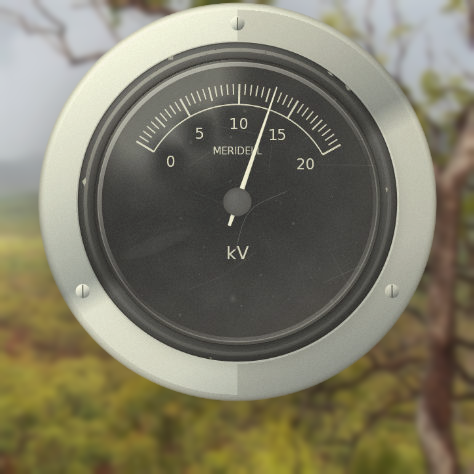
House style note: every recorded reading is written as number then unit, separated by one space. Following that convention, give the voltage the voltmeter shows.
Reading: 13 kV
